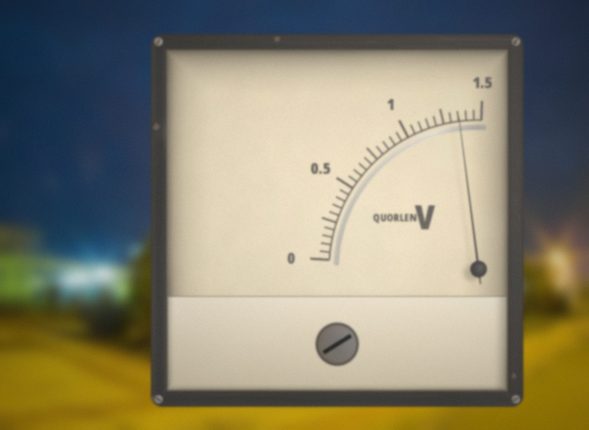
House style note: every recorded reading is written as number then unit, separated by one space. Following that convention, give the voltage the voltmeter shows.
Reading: 1.35 V
